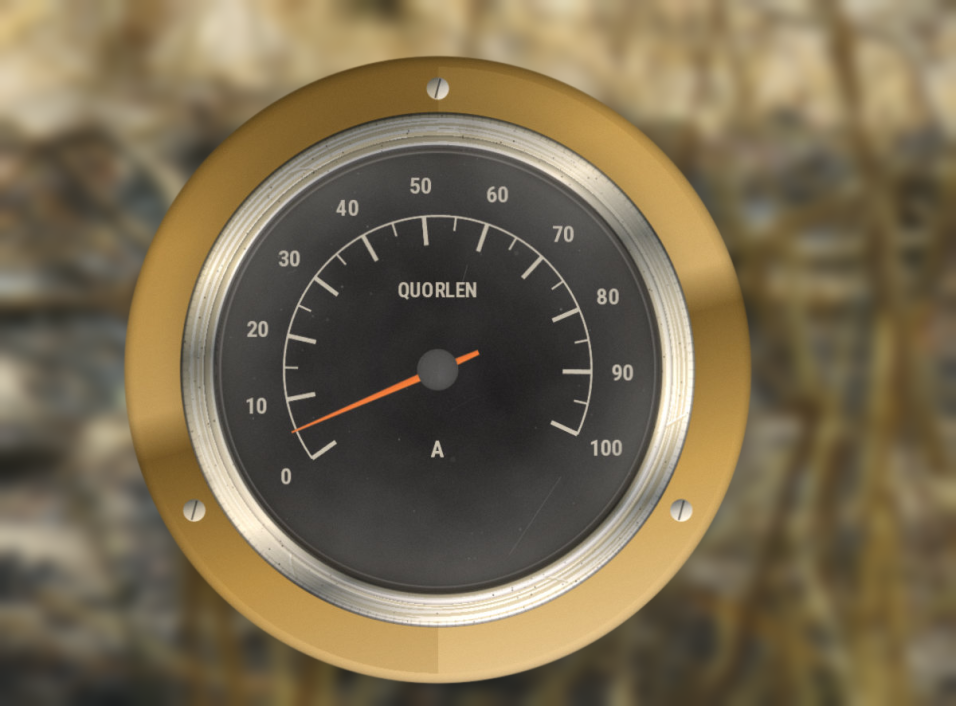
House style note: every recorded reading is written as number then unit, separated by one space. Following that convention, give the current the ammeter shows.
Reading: 5 A
